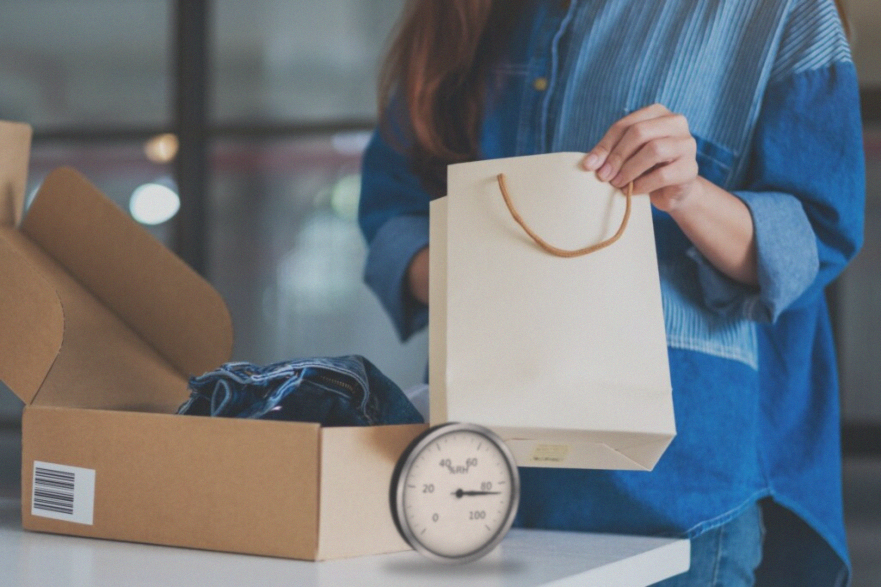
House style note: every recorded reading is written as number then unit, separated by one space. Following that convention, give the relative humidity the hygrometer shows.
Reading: 84 %
